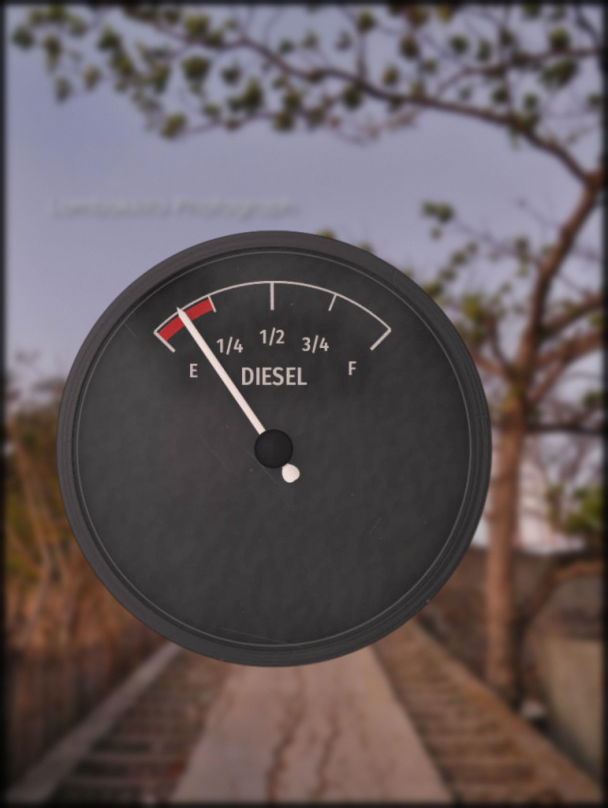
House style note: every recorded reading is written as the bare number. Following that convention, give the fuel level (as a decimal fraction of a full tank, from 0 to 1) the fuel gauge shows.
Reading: 0.125
